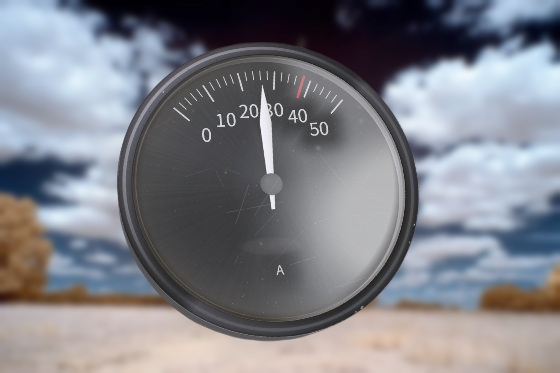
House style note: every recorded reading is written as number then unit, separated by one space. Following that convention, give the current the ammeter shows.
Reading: 26 A
